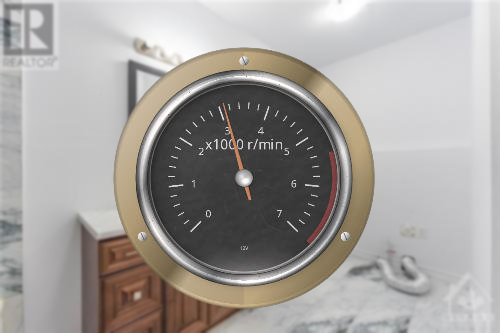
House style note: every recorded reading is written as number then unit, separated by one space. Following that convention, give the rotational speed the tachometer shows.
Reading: 3100 rpm
